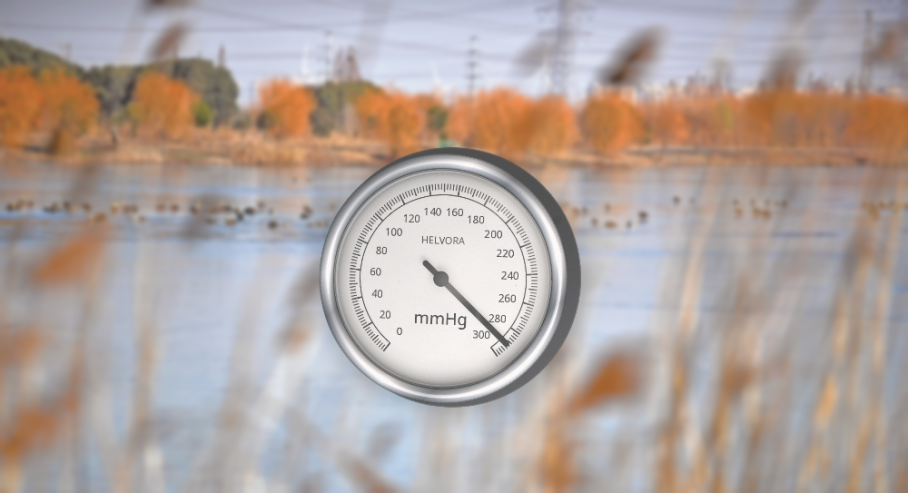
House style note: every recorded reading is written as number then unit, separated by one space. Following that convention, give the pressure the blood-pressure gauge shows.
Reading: 290 mmHg
